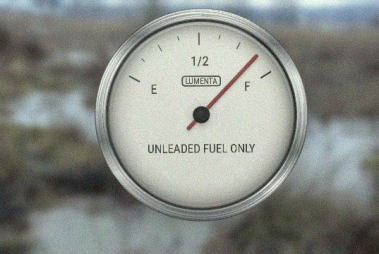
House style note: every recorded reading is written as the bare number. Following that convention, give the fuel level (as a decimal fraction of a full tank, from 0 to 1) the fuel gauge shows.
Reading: 0.875
